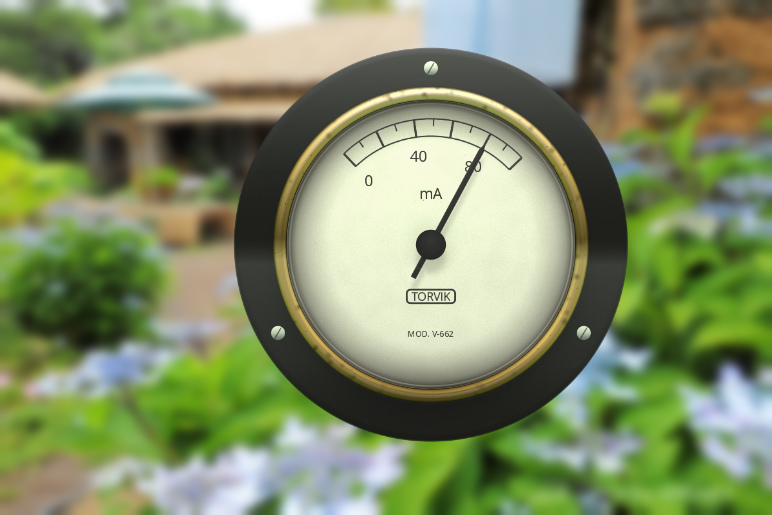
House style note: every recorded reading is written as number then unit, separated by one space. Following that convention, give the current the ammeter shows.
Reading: 80 mA
